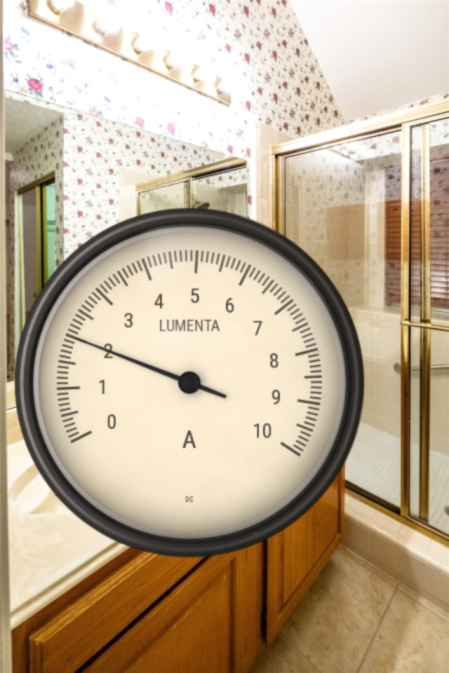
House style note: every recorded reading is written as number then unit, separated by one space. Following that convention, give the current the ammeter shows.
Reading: 2 A
